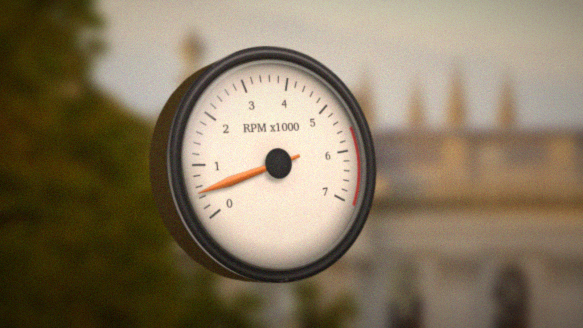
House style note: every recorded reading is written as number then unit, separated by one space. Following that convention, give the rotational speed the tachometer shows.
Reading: 500 rpm
